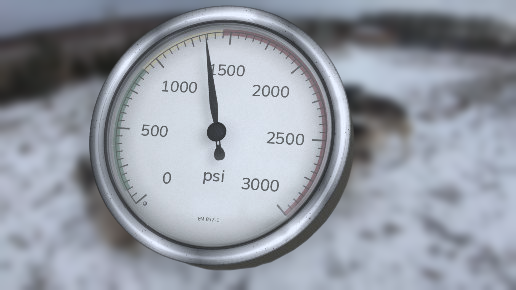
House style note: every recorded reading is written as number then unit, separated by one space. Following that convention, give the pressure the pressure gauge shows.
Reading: 1350 psi
